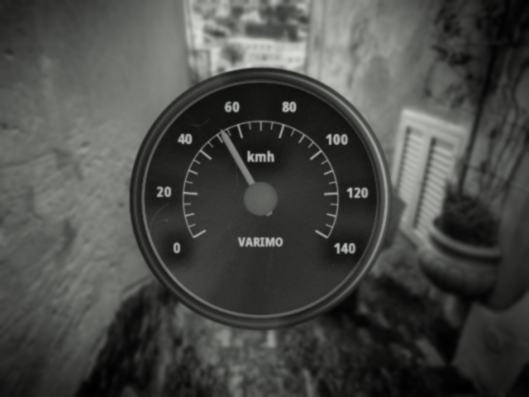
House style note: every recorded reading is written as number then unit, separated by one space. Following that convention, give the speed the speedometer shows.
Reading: 52.5 km/h
